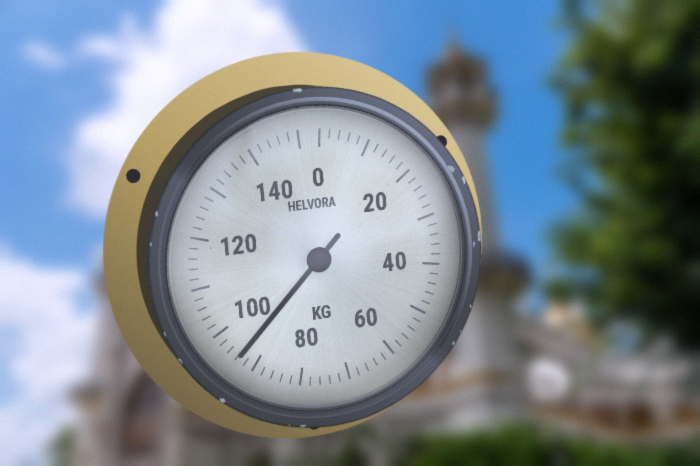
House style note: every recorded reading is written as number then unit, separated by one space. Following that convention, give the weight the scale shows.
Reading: 94 kg
